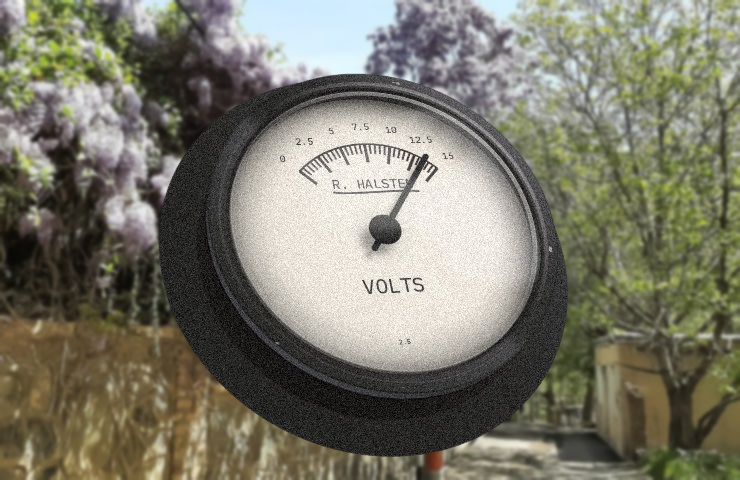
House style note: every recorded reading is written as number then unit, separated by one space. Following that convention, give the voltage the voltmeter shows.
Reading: 13.5 V
